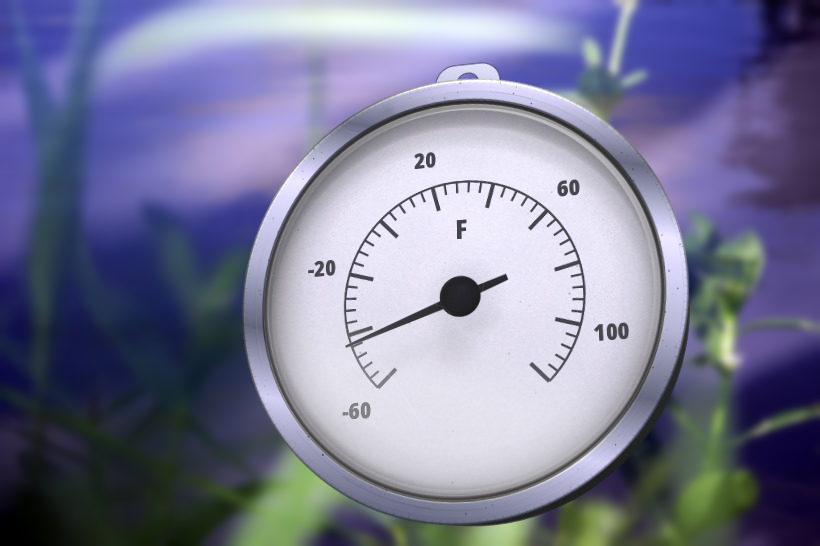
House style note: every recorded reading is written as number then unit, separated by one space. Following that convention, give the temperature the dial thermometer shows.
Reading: -44 °F
